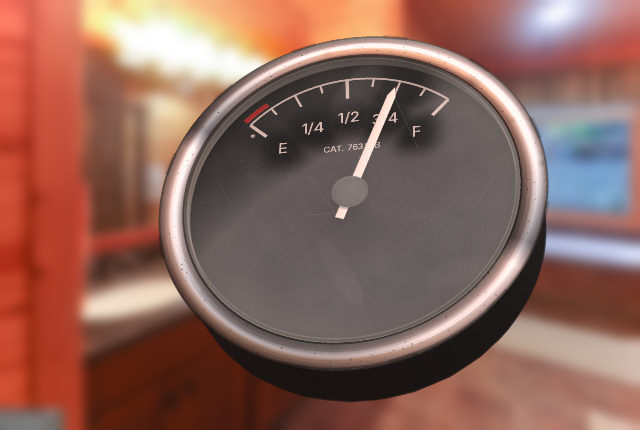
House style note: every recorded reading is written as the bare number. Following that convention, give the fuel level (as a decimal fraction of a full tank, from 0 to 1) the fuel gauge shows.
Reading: 0.75
